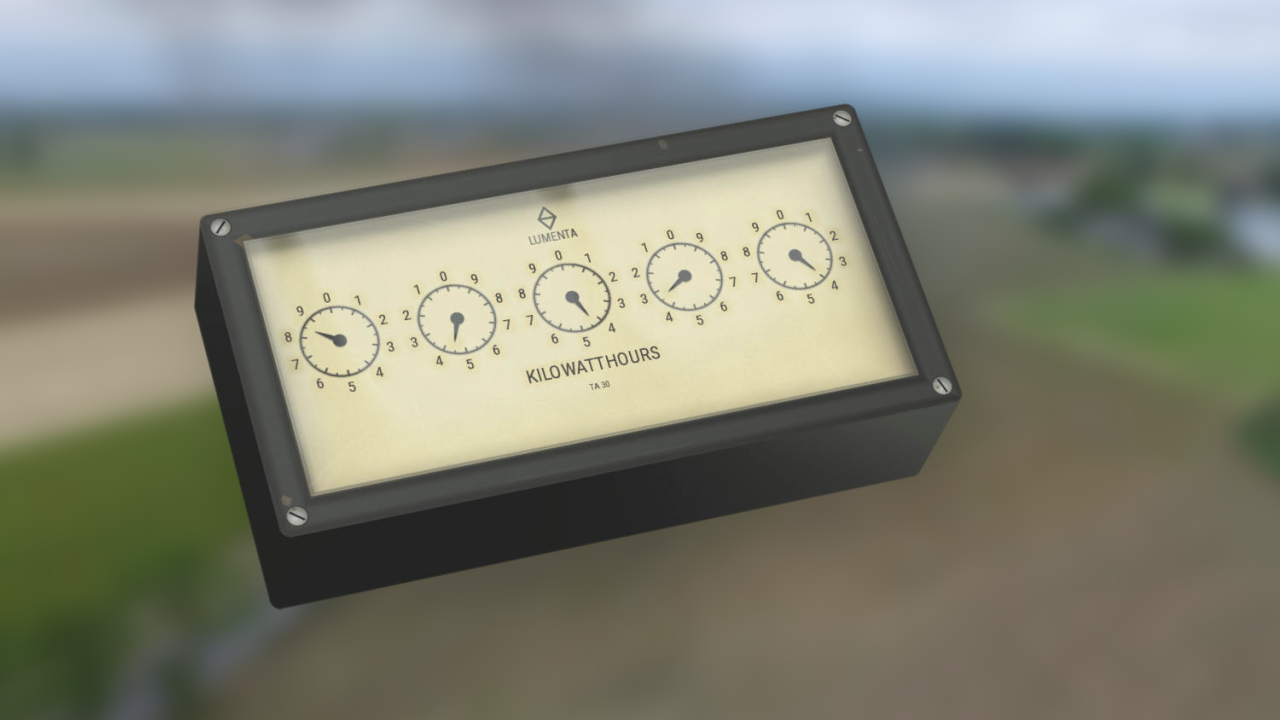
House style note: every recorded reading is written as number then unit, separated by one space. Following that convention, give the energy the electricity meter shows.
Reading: 84434 kWh
